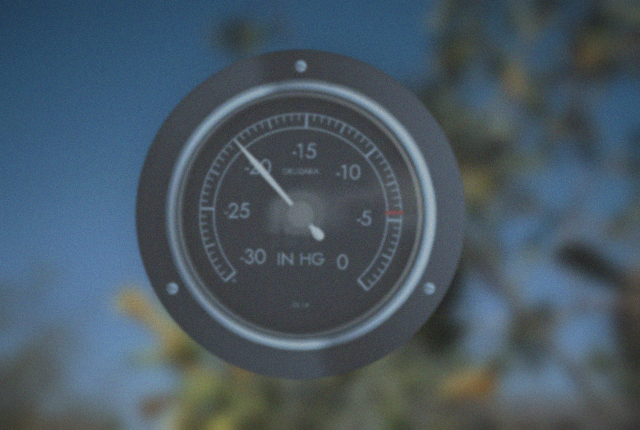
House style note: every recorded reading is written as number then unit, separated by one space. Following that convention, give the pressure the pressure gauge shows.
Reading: -20 inHg
